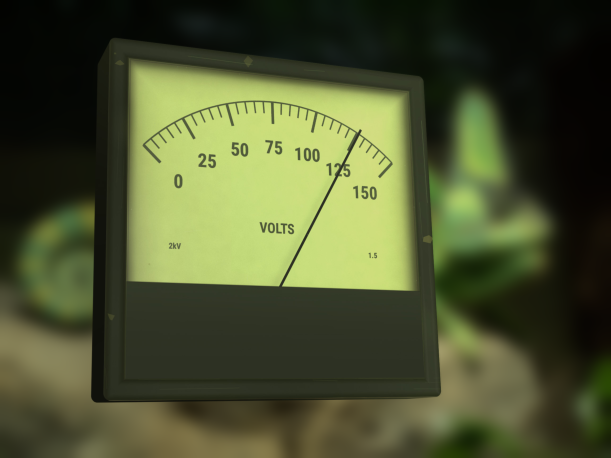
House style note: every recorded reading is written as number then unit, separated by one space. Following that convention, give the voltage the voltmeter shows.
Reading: 125 V
